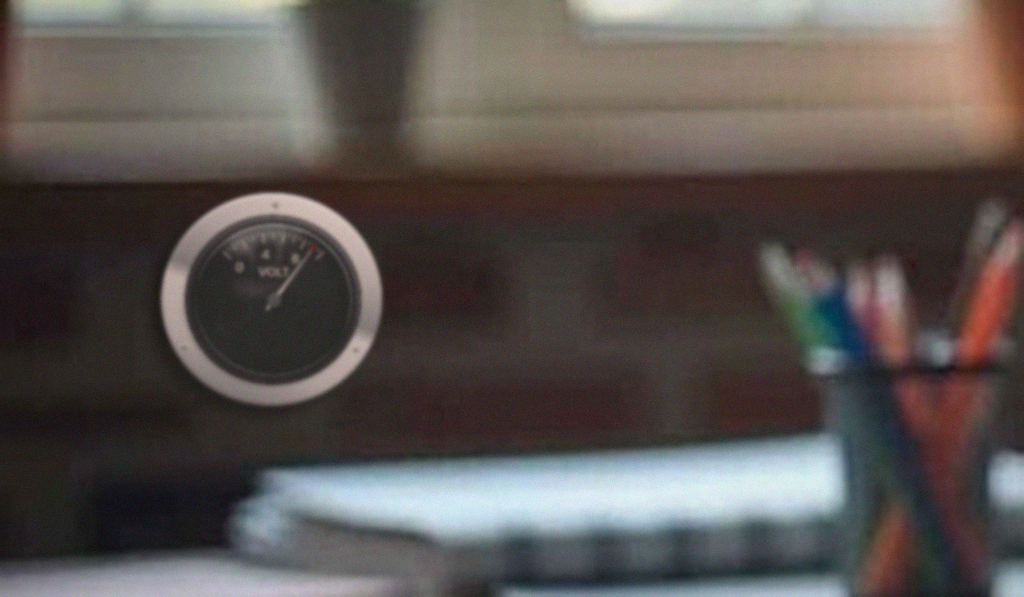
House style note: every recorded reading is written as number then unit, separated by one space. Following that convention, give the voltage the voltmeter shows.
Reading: 9 V
